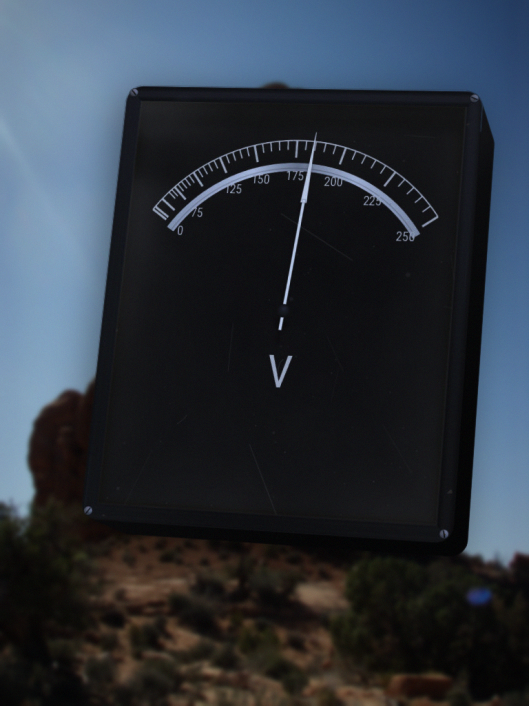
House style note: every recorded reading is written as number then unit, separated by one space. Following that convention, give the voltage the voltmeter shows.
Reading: 185 V
